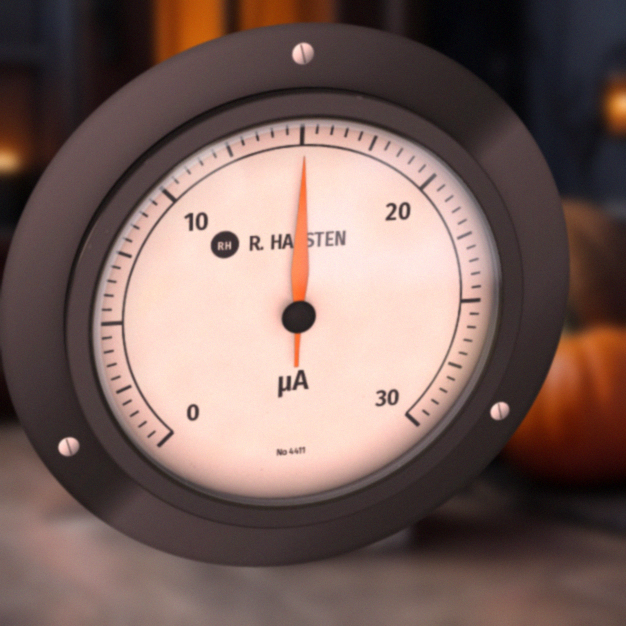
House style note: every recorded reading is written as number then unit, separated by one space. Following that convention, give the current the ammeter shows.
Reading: 15 µA
